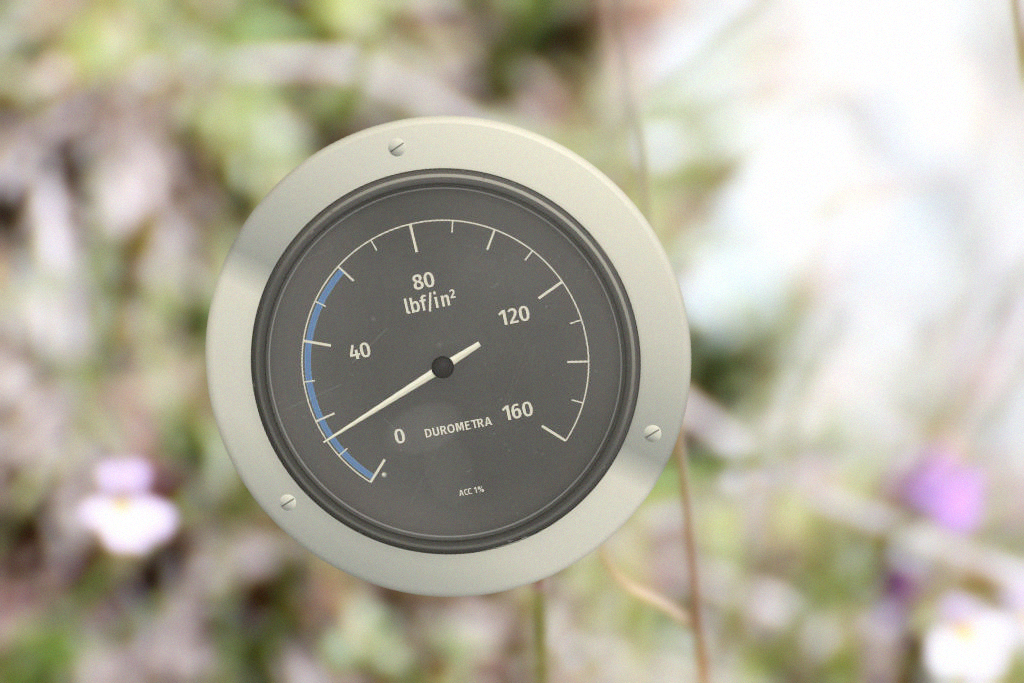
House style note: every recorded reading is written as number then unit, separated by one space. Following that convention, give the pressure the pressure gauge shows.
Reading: 15 psi
